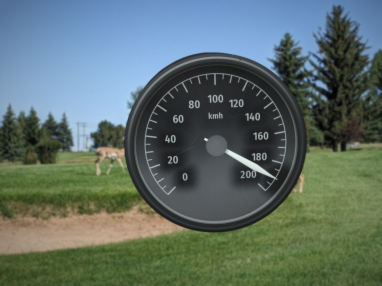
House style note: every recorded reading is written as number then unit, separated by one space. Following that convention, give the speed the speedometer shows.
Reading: 190 km/h
